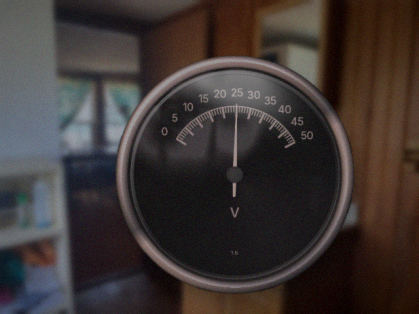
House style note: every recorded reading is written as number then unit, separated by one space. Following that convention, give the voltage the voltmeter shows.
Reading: 25 V
